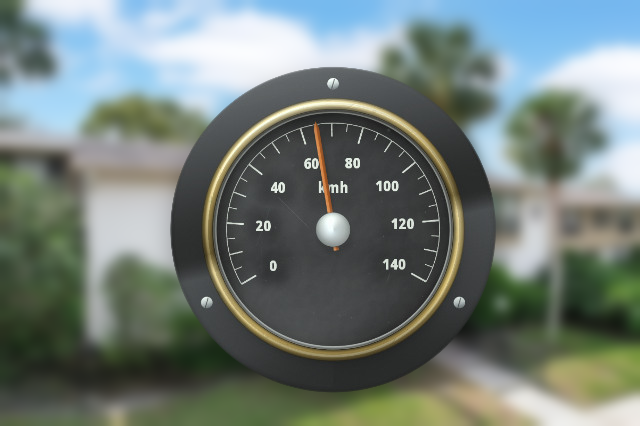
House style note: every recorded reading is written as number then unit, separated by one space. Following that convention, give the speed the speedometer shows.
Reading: 65 km/h
